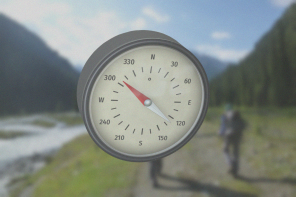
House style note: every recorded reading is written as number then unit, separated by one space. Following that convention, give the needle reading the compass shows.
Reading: 307.5 °
